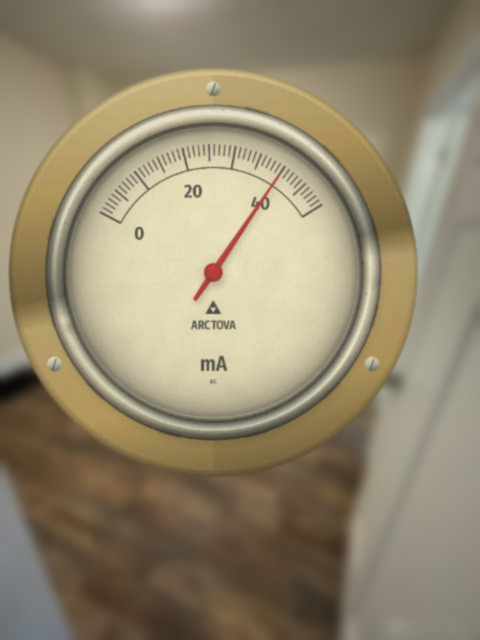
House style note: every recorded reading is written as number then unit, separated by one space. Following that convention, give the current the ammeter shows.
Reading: 40 mA
